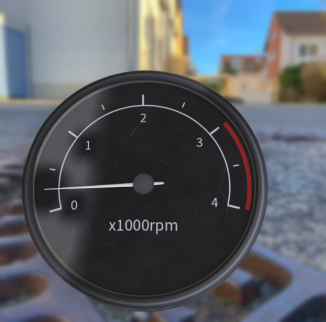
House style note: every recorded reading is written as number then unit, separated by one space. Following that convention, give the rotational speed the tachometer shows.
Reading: 250 rpm
